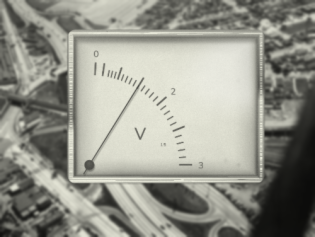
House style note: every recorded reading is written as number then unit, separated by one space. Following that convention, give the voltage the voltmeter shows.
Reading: 1.5 V
